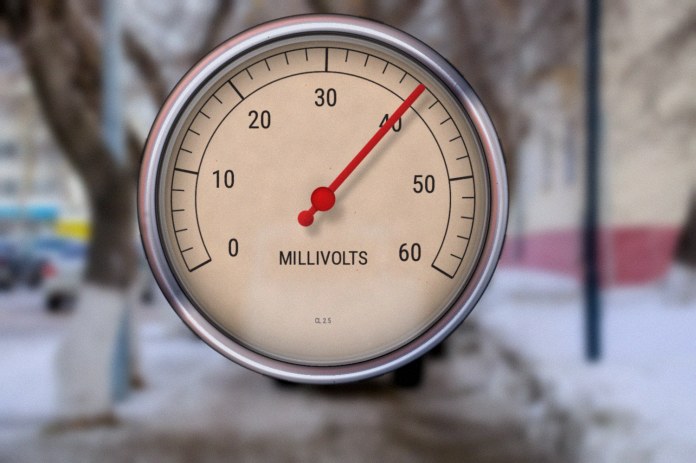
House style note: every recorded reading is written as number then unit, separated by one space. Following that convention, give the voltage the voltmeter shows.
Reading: 40 mV
